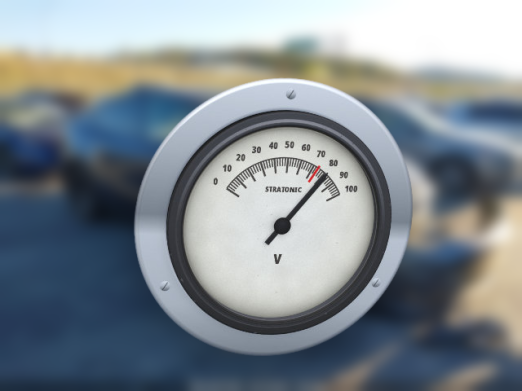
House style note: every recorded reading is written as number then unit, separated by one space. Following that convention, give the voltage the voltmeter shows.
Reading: 80 V
